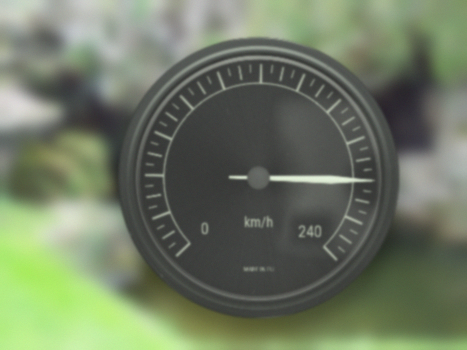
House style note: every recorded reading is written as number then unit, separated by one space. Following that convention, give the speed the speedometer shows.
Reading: 200 km/h
